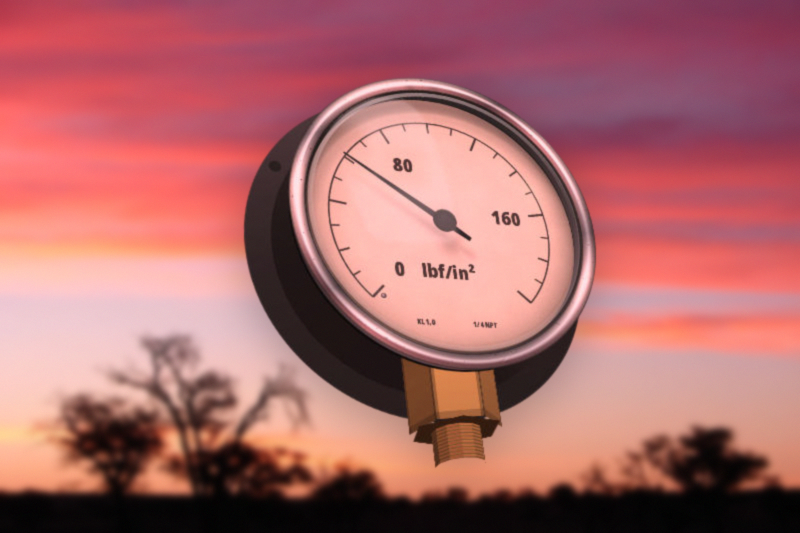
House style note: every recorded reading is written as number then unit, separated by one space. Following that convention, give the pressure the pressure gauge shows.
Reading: 60 psi
